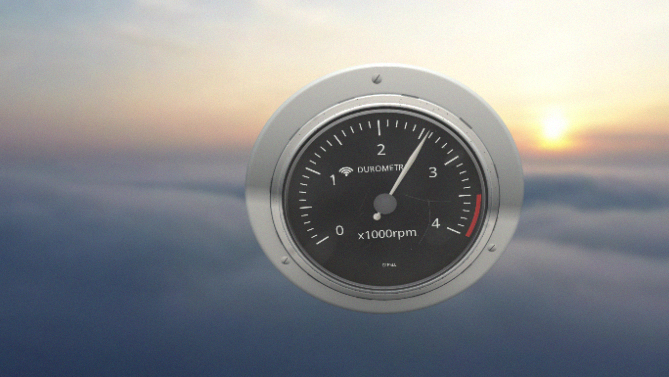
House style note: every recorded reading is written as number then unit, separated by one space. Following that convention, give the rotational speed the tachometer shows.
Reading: 2550 rpm
